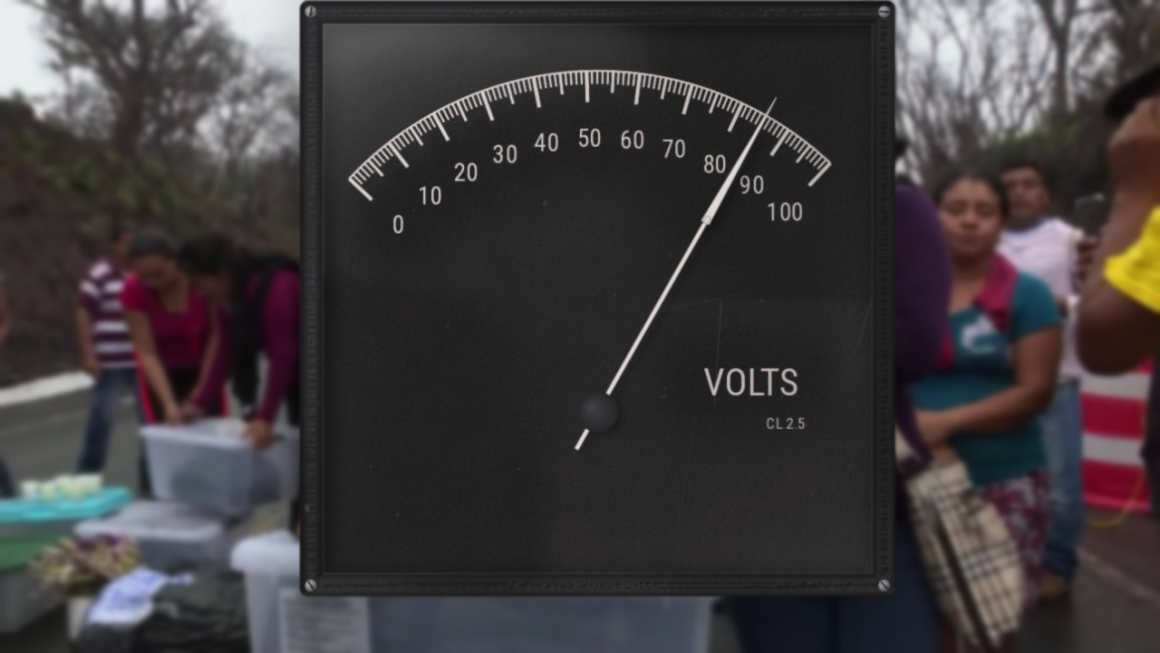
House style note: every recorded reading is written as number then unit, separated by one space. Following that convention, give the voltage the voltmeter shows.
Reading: 85 V
